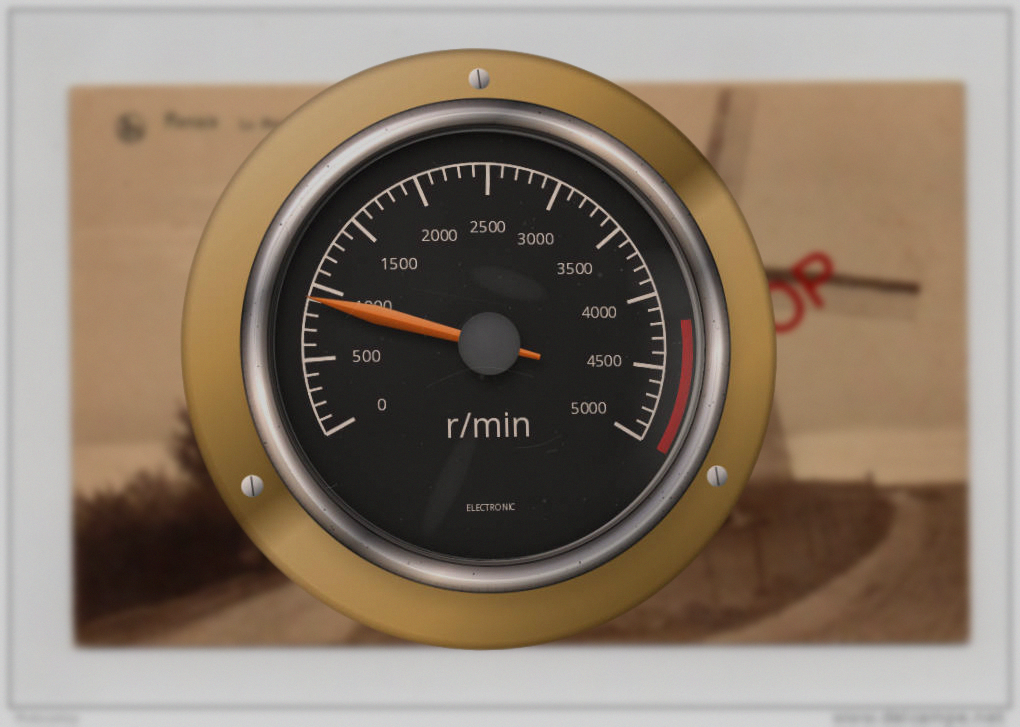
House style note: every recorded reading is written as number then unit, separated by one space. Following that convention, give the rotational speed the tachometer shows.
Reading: 900 rpm
